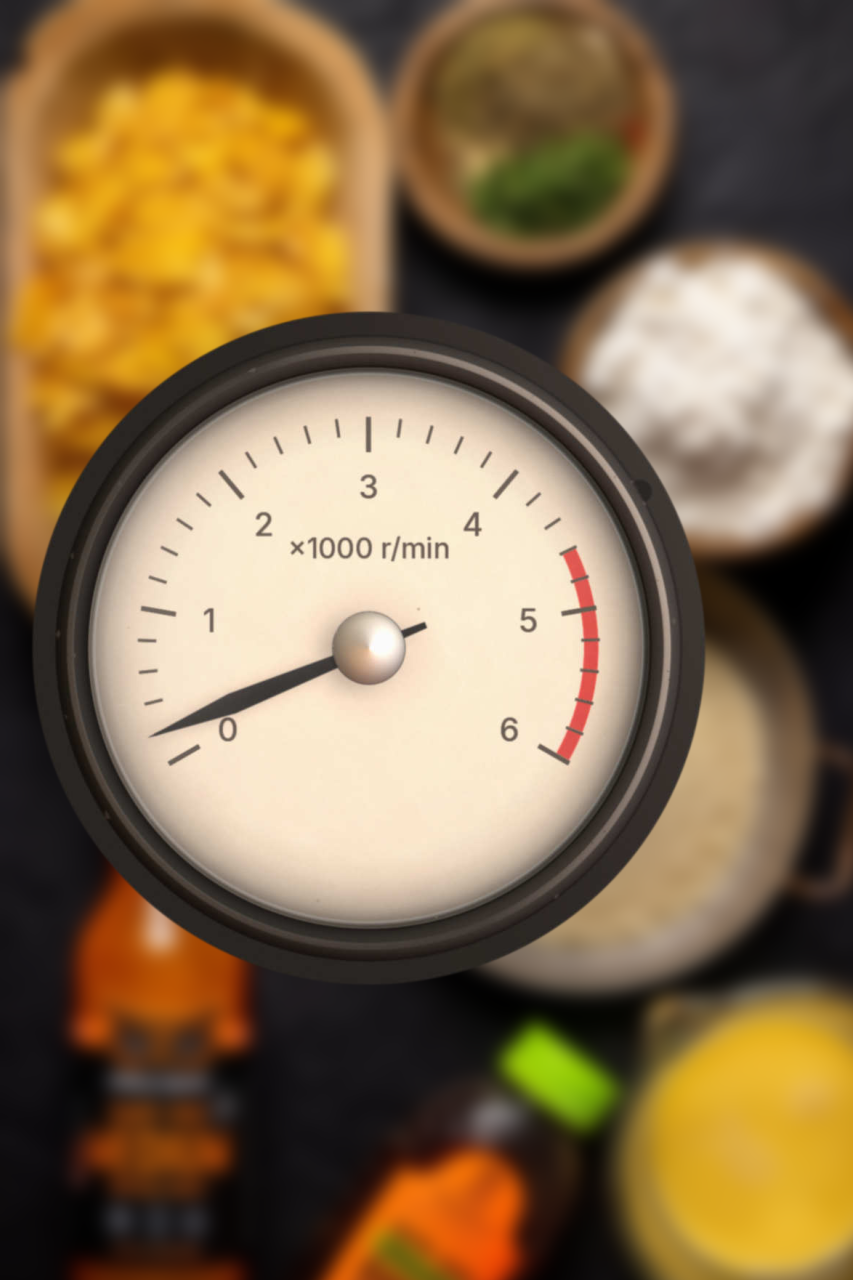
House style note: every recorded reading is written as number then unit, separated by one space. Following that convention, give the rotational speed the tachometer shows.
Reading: 200 rpm
